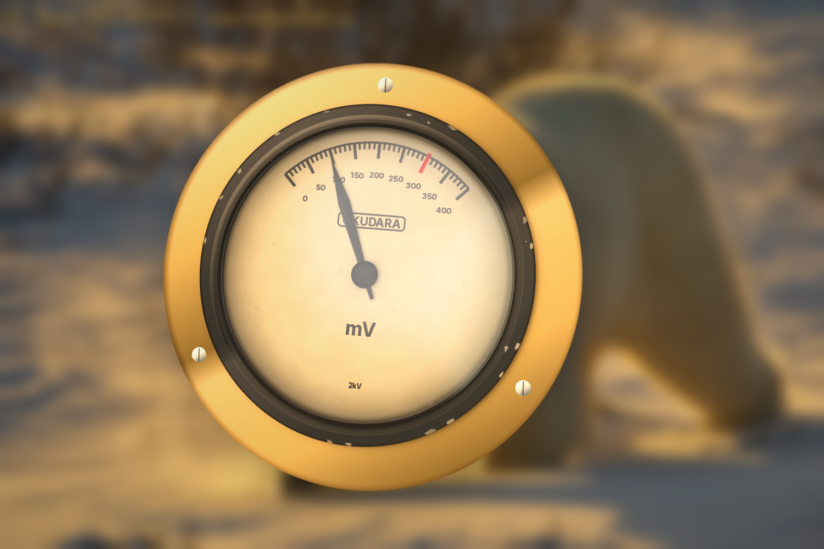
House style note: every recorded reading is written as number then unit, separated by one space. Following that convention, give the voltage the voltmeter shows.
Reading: 100 mV
